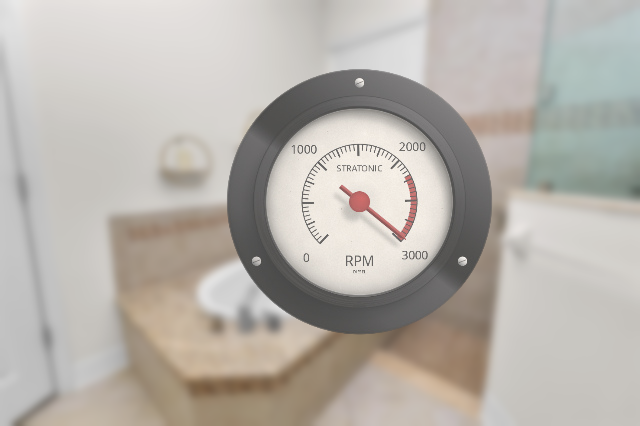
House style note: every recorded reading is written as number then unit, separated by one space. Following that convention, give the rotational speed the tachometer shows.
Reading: 2950 rpm
